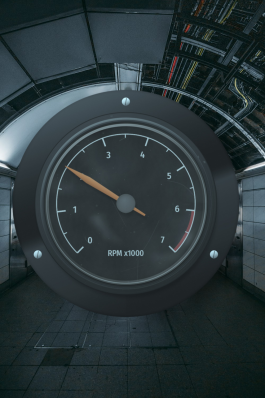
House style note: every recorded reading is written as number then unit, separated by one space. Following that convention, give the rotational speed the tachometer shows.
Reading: 2000 rpm
